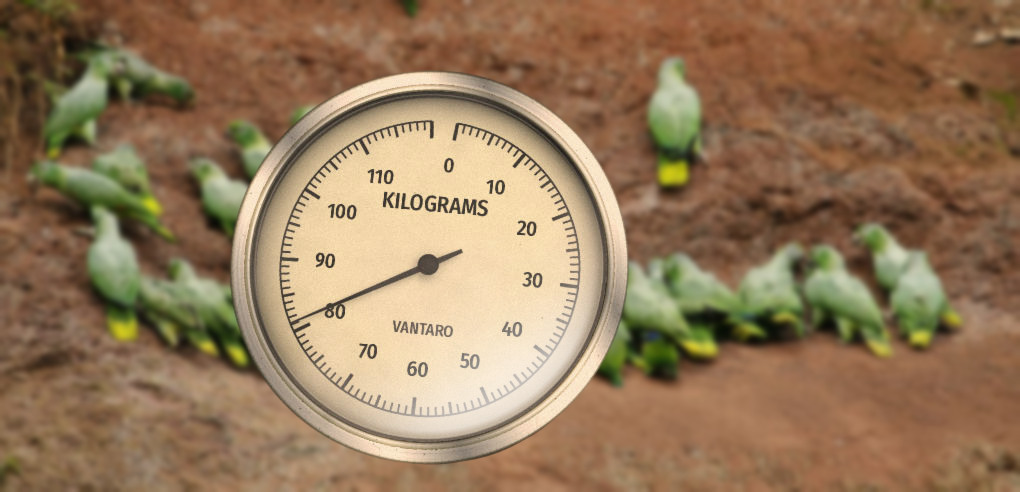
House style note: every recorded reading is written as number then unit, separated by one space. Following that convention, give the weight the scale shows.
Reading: 81 kg
